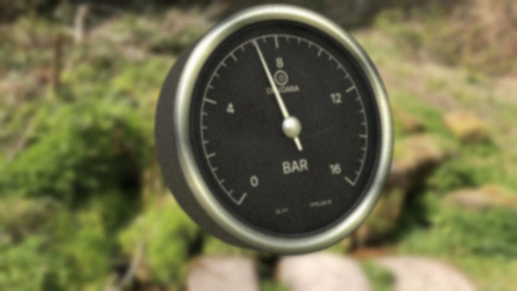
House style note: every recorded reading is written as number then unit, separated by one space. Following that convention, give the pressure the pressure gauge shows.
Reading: 7 bar
